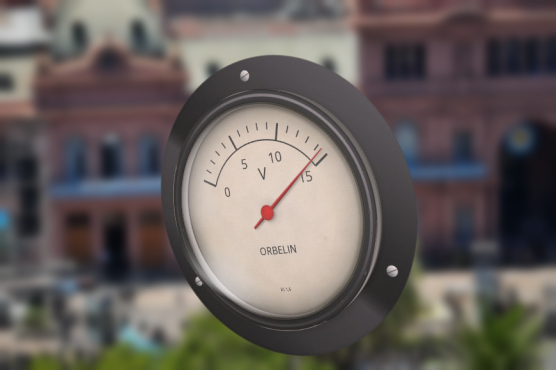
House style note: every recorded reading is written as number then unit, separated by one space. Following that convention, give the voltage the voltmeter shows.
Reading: 14.5 V
